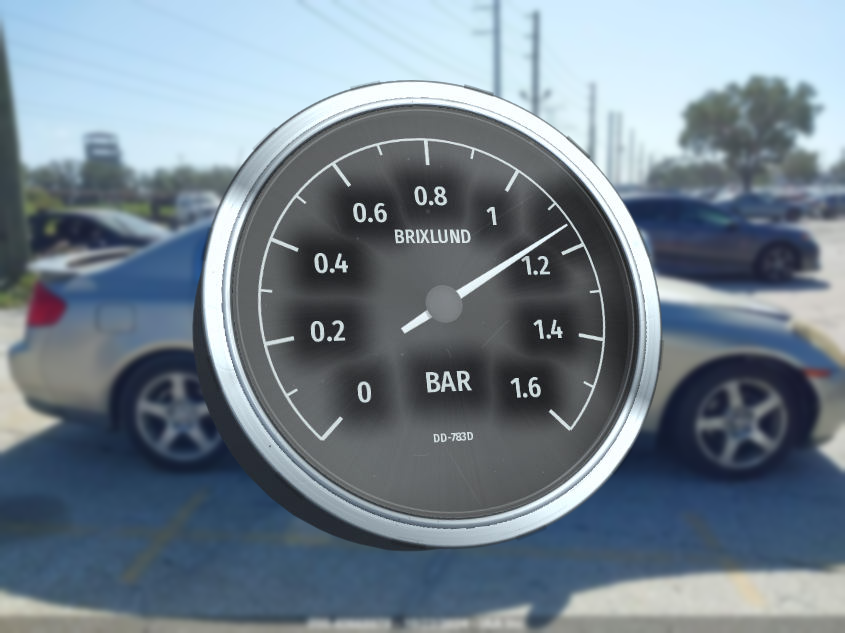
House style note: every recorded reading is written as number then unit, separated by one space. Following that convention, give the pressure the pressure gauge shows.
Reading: 1.15 bar
